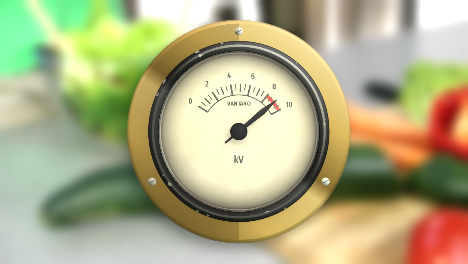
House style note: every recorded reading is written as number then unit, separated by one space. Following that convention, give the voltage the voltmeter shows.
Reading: 9 kV
